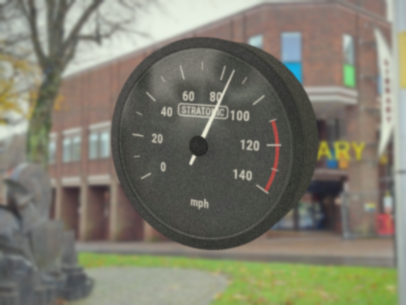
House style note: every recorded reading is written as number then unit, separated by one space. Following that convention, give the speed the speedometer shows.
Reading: 85 mph
